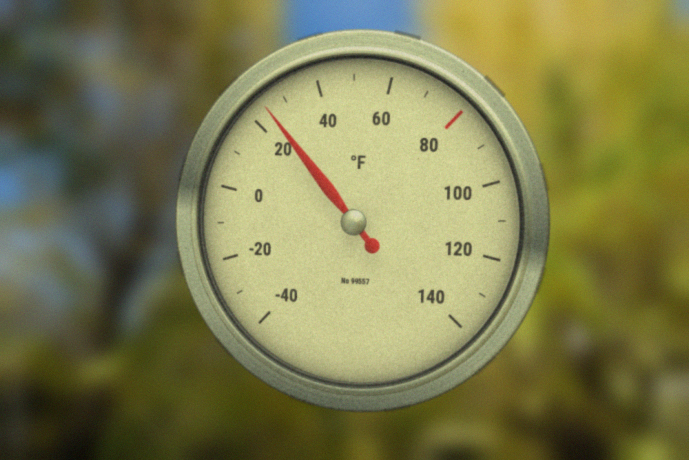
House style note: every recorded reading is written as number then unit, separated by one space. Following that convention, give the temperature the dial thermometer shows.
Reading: 25 °F
